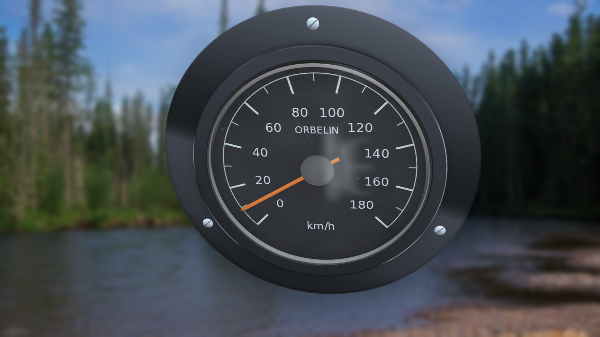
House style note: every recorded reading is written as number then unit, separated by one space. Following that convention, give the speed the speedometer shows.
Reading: 10 km/h
